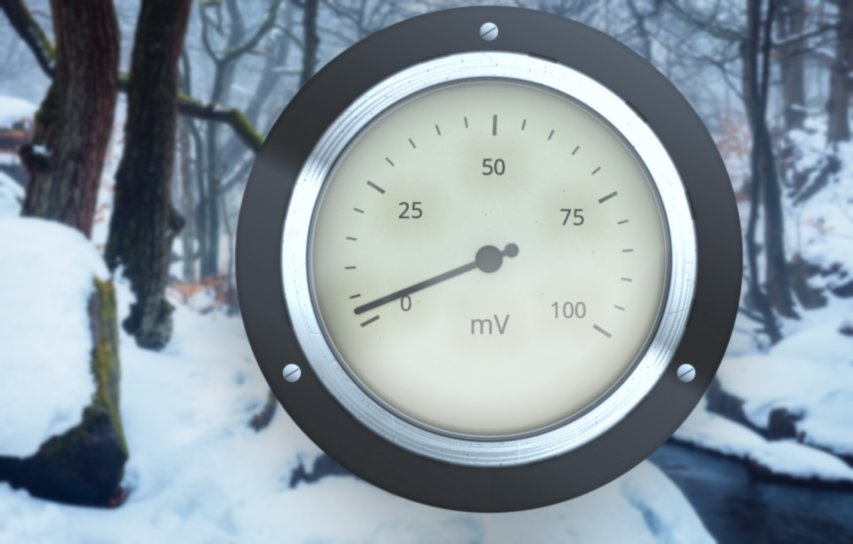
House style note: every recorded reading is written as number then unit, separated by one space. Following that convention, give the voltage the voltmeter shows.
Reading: 2.5 mV
